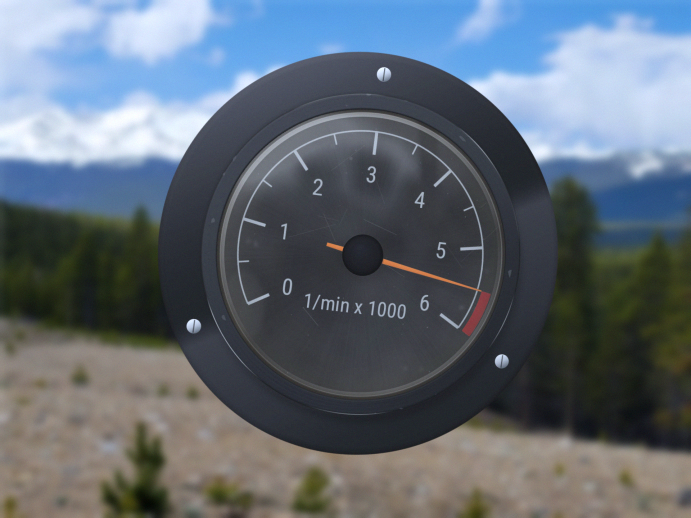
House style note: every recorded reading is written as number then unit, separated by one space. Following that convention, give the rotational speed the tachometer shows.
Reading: 5500 rpm
